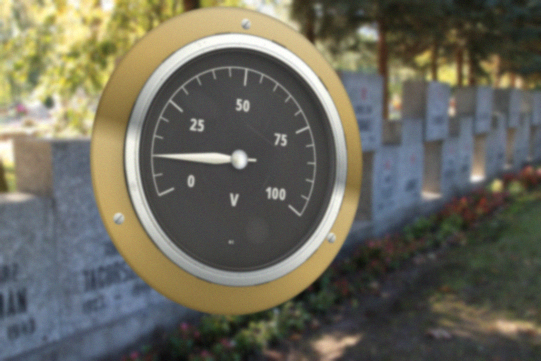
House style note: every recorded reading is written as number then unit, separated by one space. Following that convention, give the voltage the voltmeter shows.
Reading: 10 V
